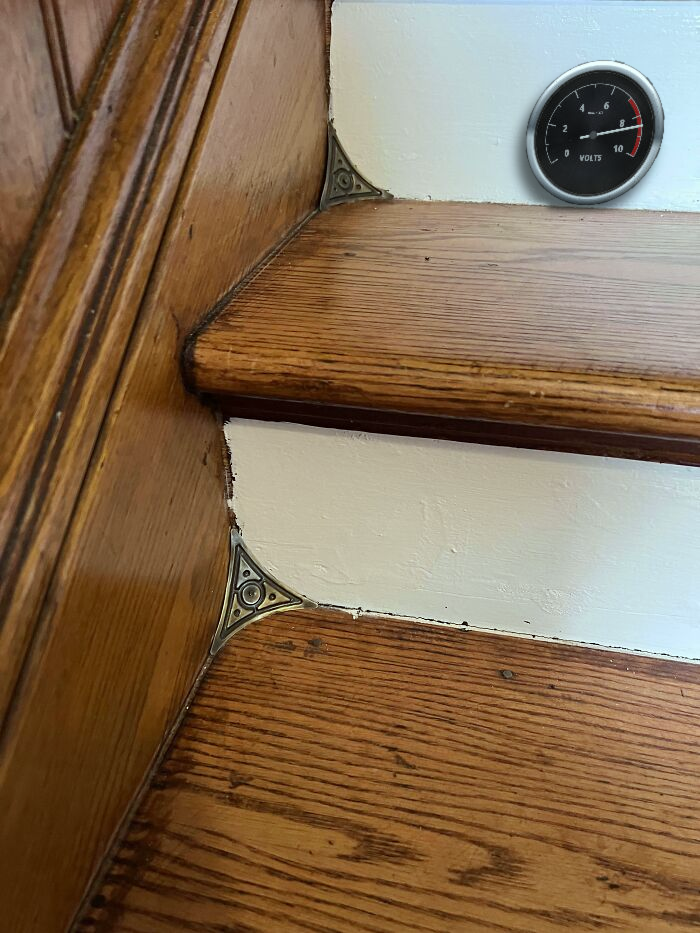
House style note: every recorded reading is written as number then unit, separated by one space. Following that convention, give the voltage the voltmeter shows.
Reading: 8.5 V
